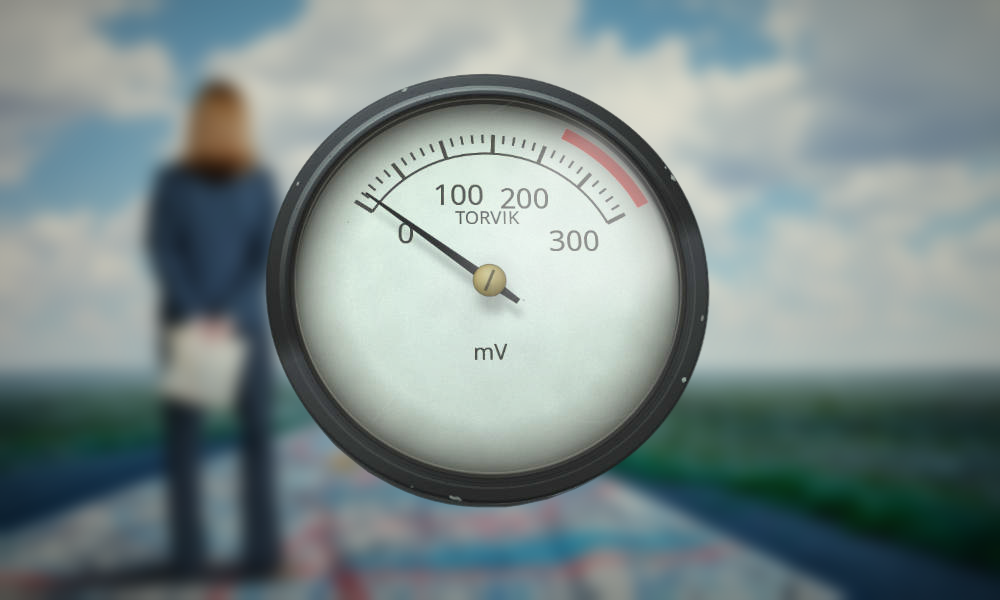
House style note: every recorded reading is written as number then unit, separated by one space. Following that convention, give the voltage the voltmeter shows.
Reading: 10 mV
